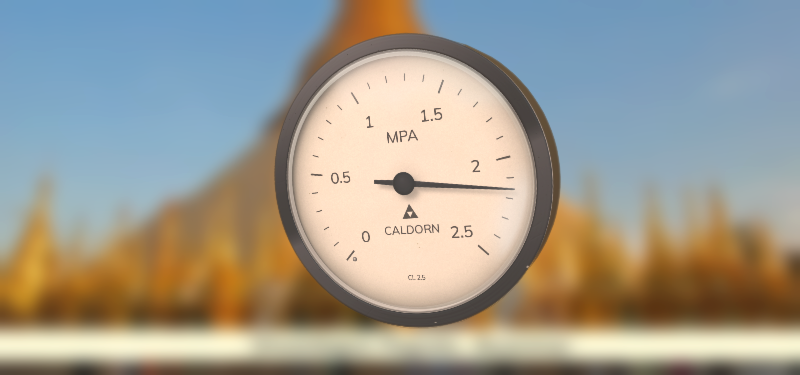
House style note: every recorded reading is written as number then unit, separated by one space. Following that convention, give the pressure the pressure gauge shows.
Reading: 2.15 MPa
